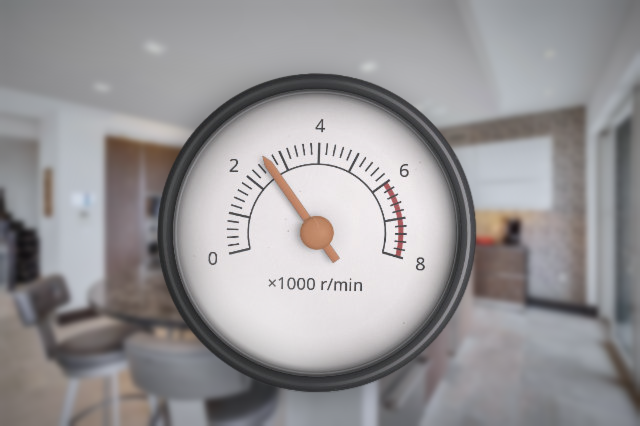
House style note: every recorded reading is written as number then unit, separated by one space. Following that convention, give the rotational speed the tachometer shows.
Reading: 2600 rpm
